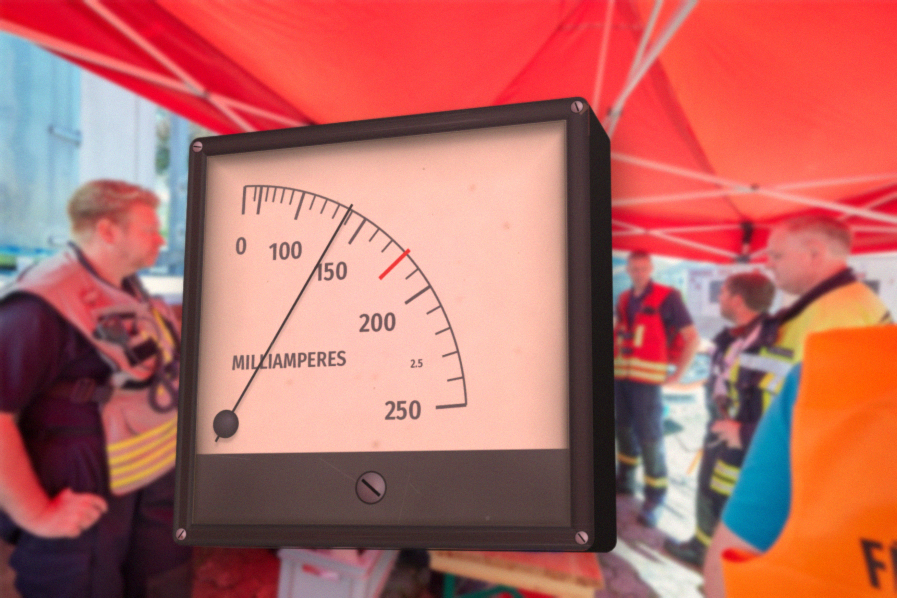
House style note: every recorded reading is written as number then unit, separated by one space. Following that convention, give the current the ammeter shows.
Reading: 140 mA
